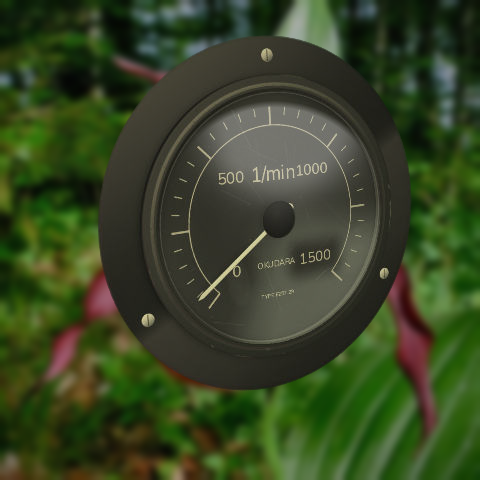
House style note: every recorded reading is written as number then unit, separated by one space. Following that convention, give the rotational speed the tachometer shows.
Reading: 50 rpm
